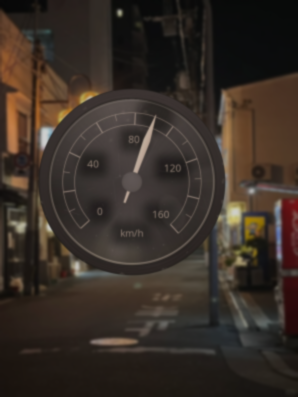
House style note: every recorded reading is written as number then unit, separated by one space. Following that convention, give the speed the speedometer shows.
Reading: 90 km/h
